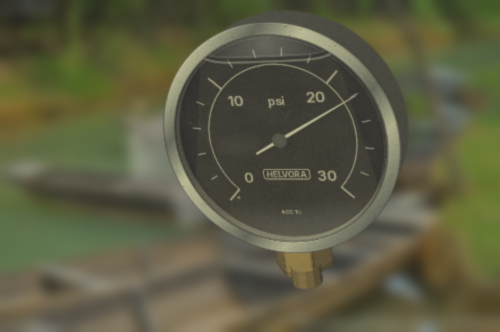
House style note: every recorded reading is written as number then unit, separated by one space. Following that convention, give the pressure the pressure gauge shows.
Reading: 22 psi
